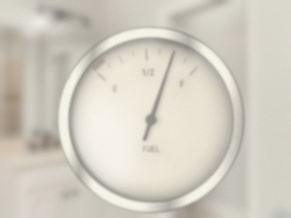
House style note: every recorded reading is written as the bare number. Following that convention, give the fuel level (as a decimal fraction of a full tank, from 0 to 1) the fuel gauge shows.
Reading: 0.75
